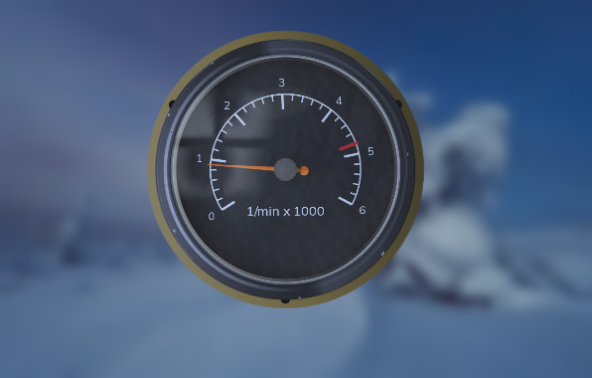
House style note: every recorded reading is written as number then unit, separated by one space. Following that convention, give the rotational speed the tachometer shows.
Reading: 900 rpm
